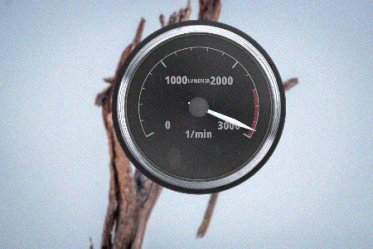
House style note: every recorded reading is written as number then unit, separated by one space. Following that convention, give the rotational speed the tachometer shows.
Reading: 2900 rpm
